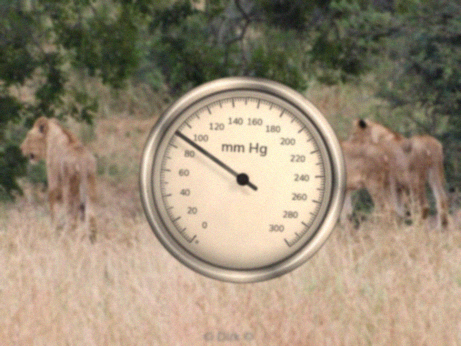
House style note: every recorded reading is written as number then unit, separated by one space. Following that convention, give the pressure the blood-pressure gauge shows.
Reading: 90 mmHg
